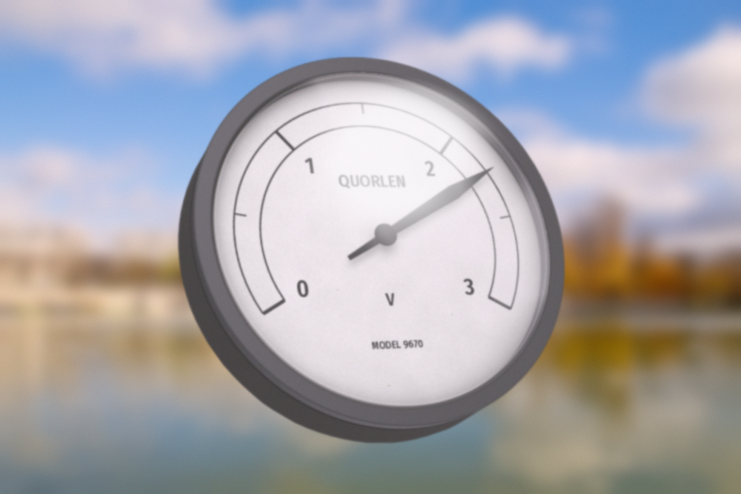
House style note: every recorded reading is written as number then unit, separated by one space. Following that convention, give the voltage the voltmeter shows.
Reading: 2.25 V
